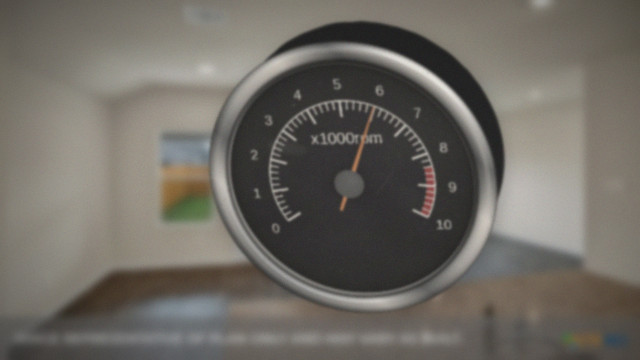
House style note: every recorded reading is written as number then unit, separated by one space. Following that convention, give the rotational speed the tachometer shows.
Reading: 6000 rpm
